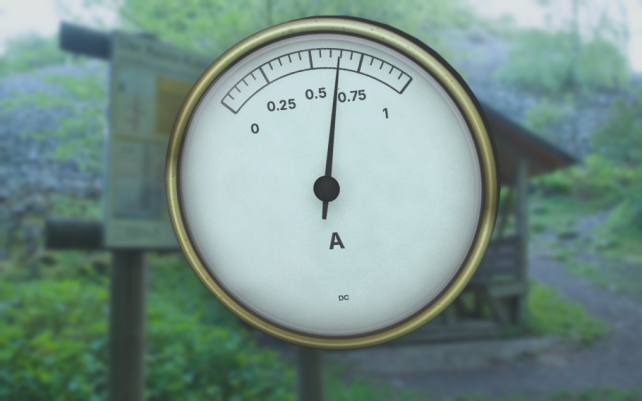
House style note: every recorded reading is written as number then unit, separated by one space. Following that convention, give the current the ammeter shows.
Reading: 0.65 A
